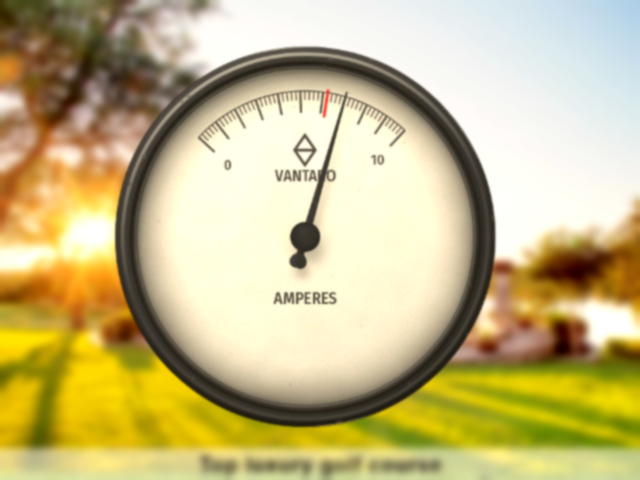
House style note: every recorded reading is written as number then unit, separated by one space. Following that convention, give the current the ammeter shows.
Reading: 7 A
